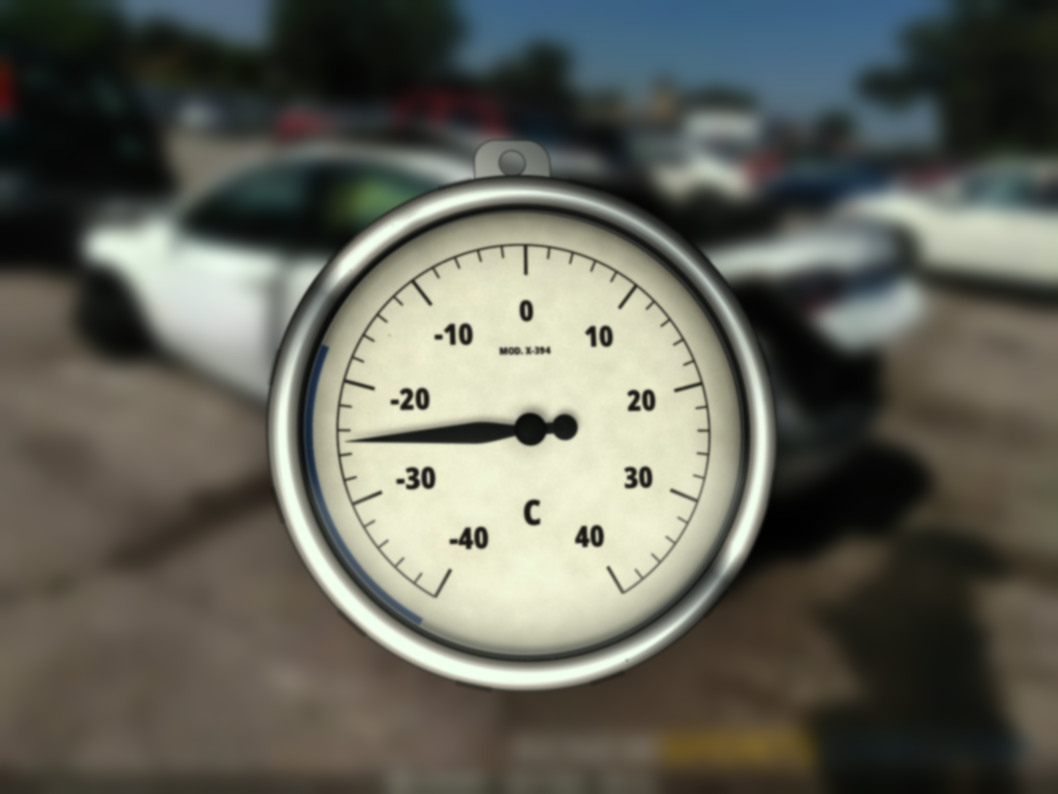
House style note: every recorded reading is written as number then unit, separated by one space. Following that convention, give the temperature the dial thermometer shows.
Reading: -25 °C
